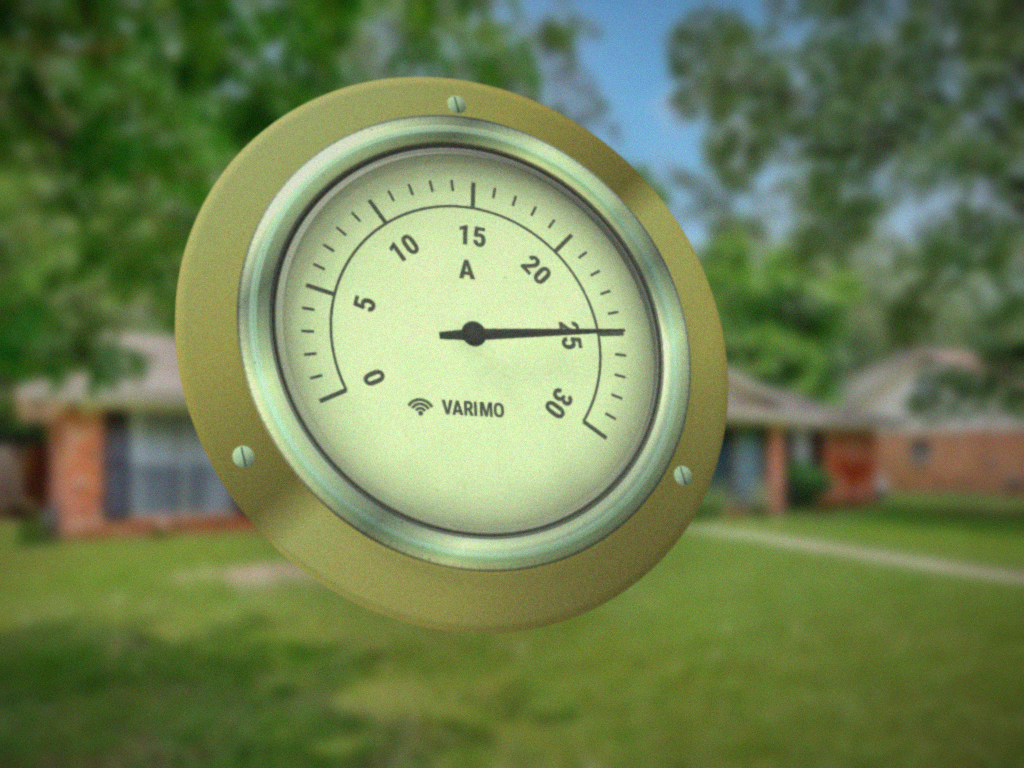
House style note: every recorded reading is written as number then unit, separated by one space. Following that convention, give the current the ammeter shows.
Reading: 25 A
